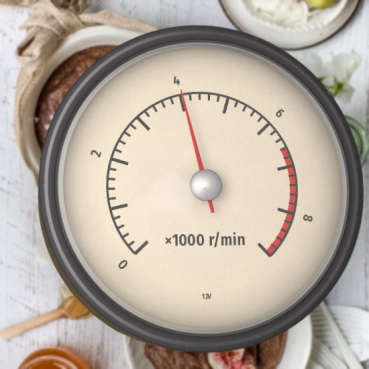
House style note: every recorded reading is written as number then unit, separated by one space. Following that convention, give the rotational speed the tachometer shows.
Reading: 4000 rpm
